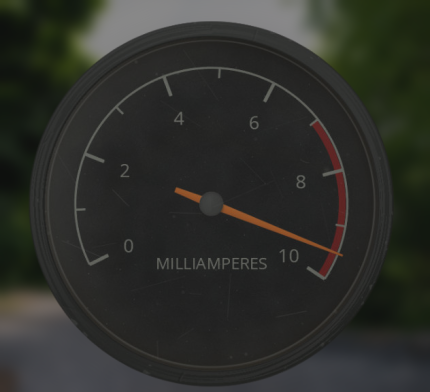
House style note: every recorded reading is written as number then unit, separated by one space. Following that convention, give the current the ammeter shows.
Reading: 9.5 mA
